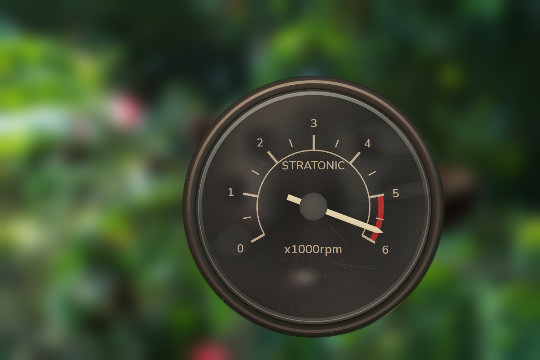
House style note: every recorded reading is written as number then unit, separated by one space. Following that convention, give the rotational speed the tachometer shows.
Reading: 5750 rpm
